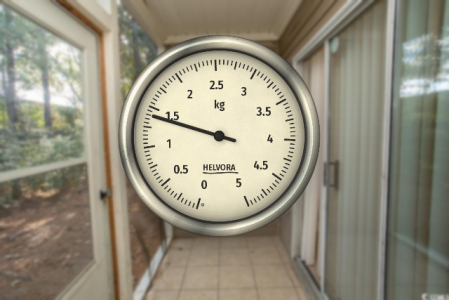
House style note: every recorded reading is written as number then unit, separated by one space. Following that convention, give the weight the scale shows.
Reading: 1.4 kg
